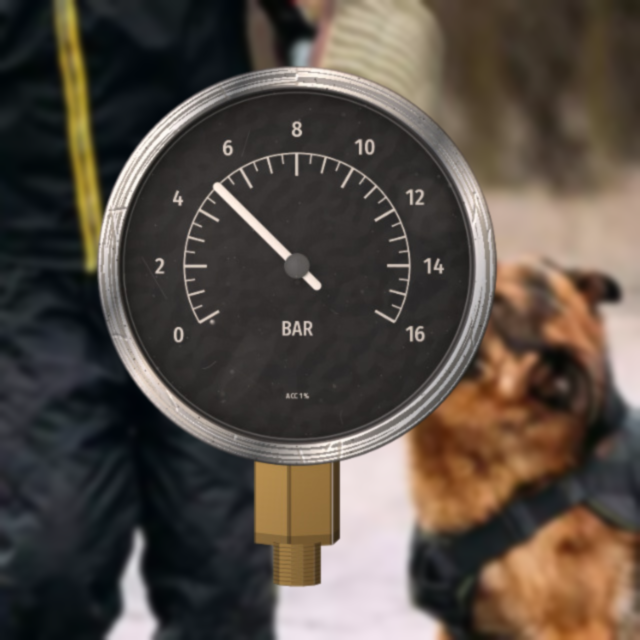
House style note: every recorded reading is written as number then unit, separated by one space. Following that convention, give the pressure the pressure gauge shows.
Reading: 5 bar
